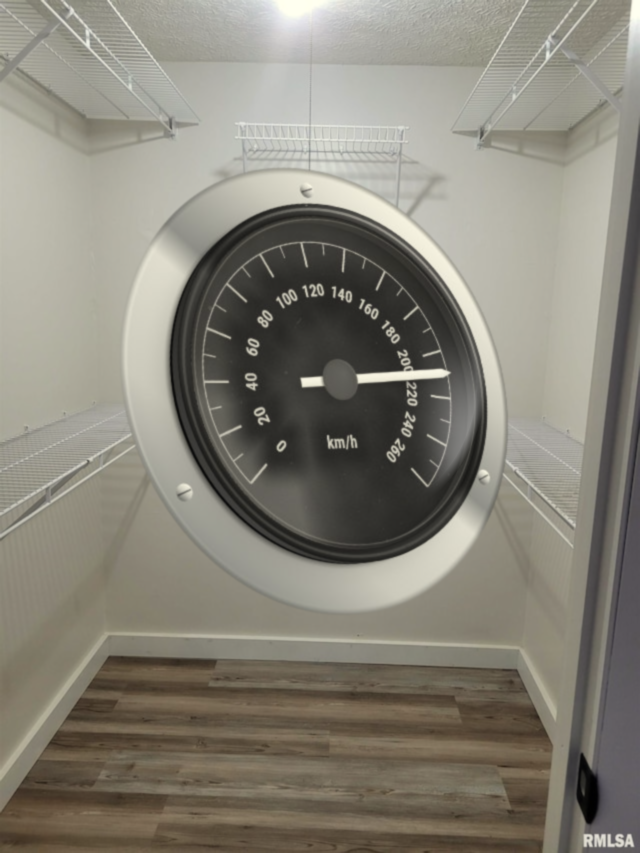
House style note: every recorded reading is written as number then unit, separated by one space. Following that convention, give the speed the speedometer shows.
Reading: 210 km/h
